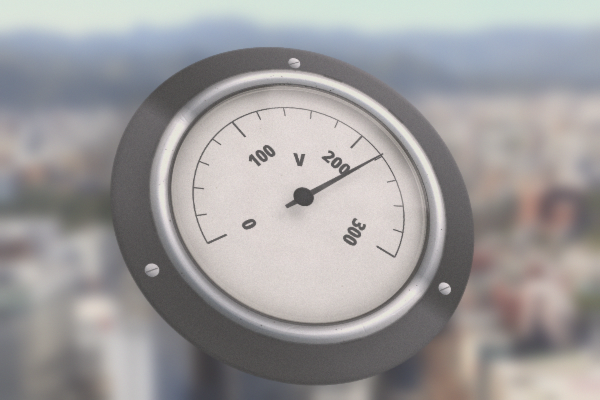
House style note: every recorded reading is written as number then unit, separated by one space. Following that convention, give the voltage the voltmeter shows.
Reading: 220 V
